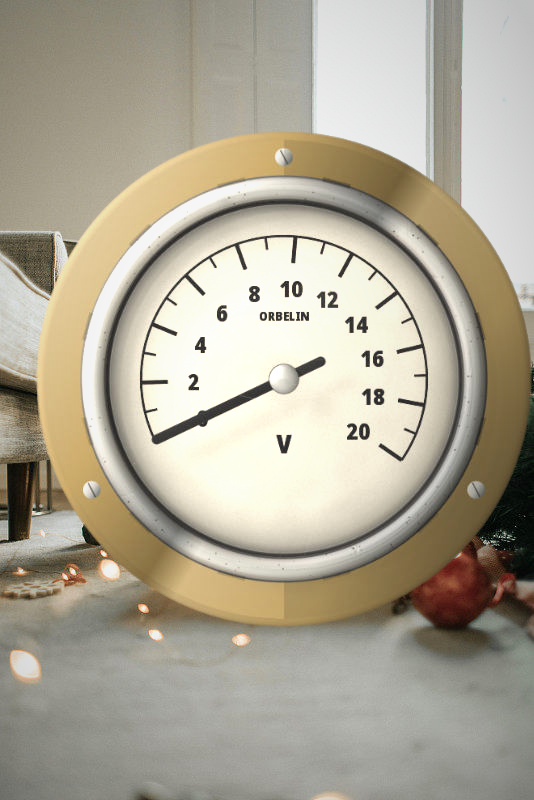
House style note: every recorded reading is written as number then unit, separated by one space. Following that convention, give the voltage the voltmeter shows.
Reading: 0 V
